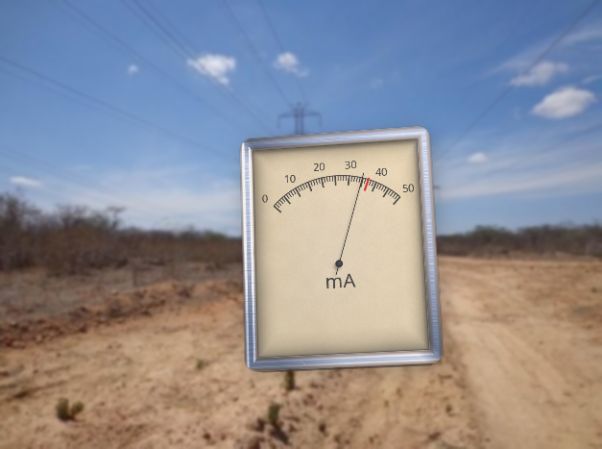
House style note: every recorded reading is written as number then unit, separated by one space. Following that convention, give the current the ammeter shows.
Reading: 35 mA
